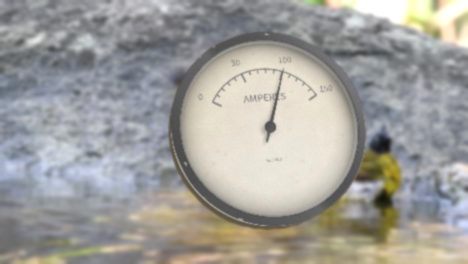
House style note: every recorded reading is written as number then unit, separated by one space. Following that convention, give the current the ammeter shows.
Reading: 100 A
